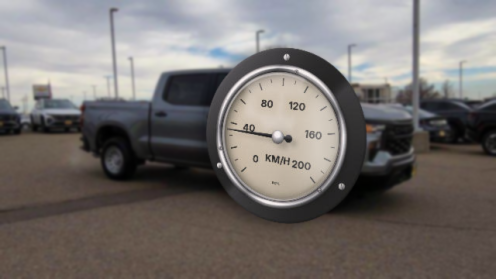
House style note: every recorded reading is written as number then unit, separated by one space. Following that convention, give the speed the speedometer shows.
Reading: 35 km/h
